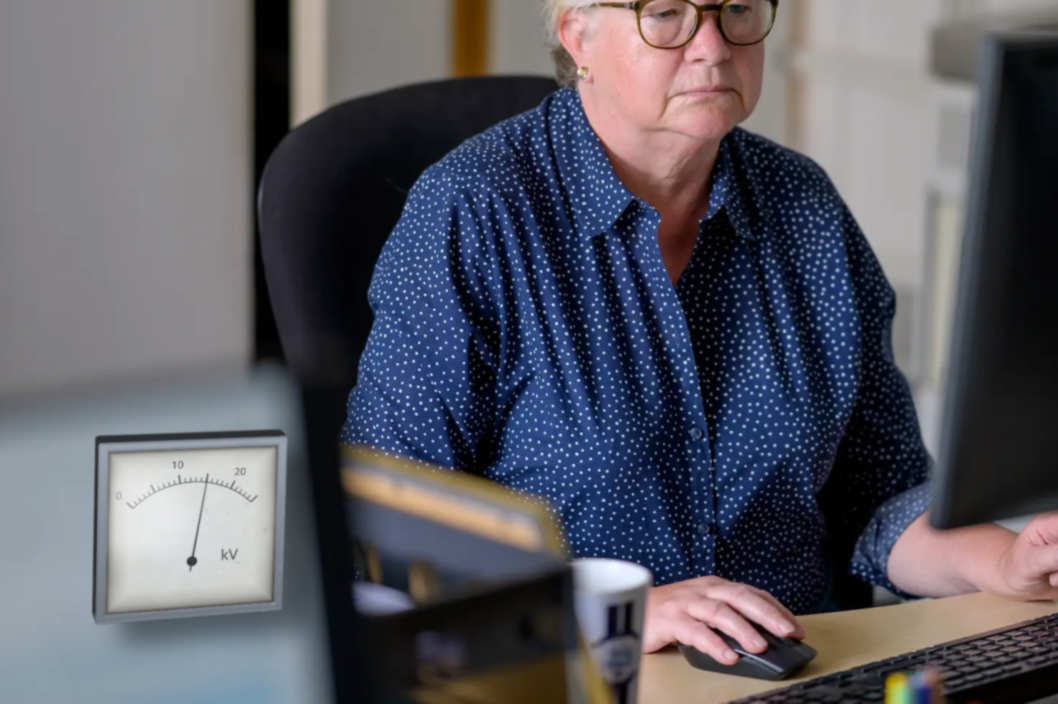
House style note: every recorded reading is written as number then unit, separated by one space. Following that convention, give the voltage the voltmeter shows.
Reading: 15 kV
